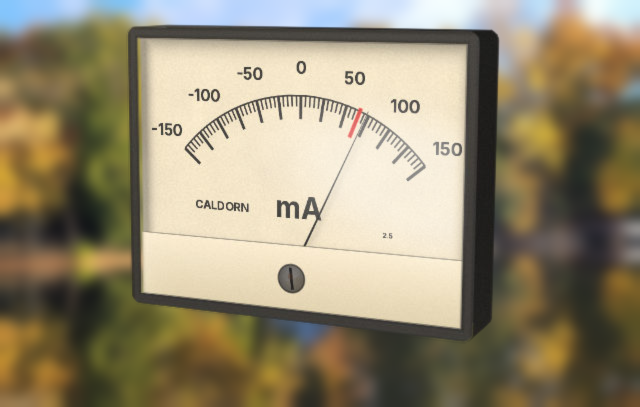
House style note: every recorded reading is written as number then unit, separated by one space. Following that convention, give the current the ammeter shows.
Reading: 75 mA
